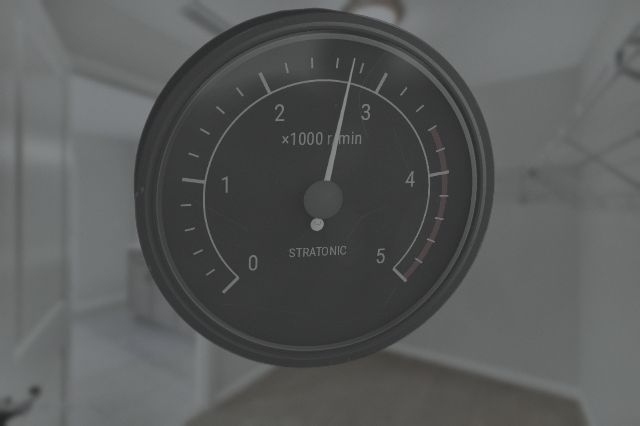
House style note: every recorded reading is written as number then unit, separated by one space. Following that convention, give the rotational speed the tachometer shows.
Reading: 2700 rpm
